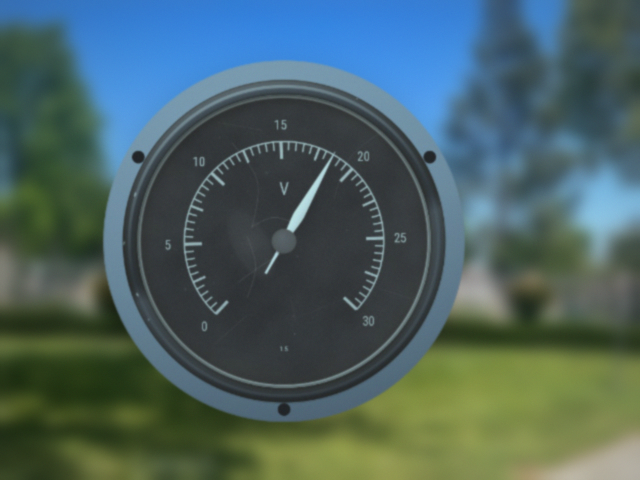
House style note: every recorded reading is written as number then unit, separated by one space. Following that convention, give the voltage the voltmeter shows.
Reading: 18.5 V
